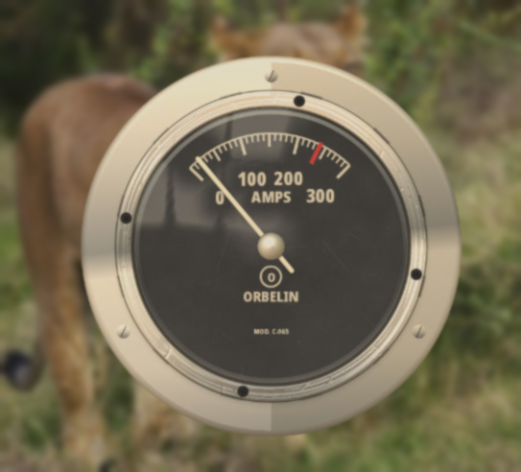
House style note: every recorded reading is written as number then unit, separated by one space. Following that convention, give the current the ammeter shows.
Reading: 20 A
